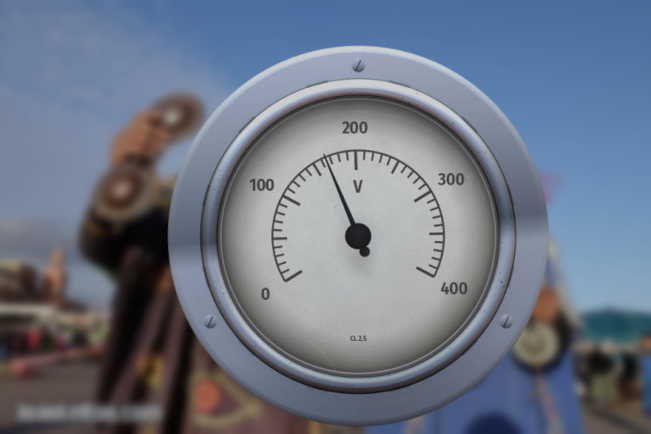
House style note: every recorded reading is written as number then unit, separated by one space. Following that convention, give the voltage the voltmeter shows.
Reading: 165 V
